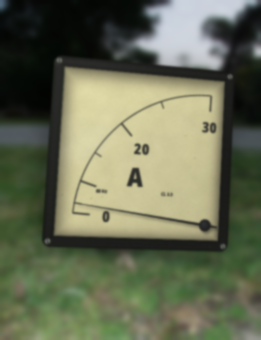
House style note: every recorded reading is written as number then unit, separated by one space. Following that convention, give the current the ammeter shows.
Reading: 5 A
